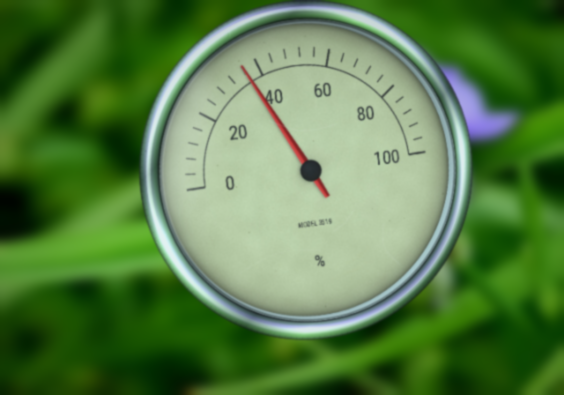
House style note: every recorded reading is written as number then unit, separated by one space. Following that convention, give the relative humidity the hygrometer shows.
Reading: 36 %
